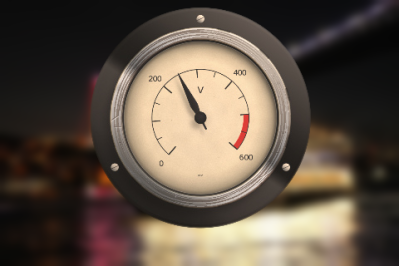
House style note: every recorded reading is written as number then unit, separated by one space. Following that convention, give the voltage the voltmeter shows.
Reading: 250 V
